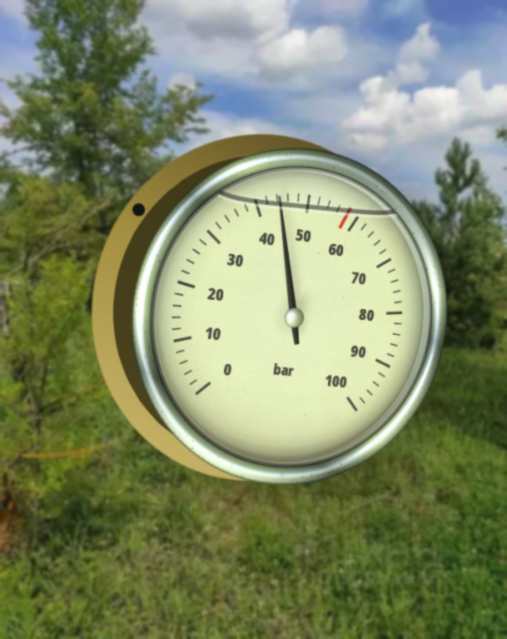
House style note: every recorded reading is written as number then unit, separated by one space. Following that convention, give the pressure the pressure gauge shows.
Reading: 44 bar
